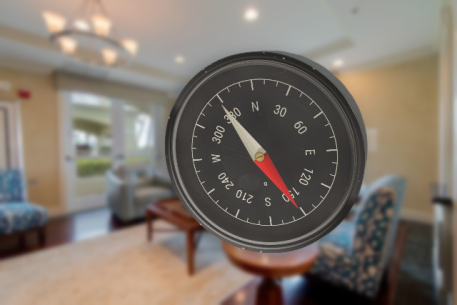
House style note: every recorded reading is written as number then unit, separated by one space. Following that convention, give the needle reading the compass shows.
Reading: 150 °
